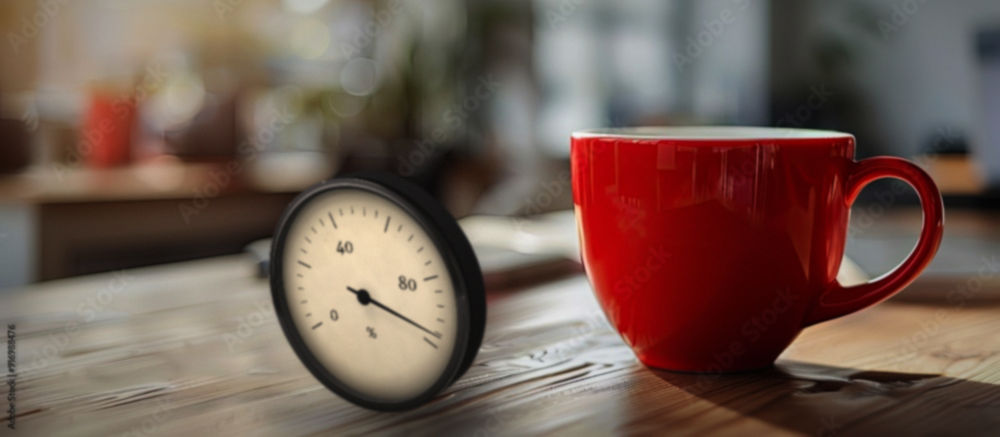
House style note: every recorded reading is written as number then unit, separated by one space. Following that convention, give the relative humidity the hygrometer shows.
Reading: 96 %
